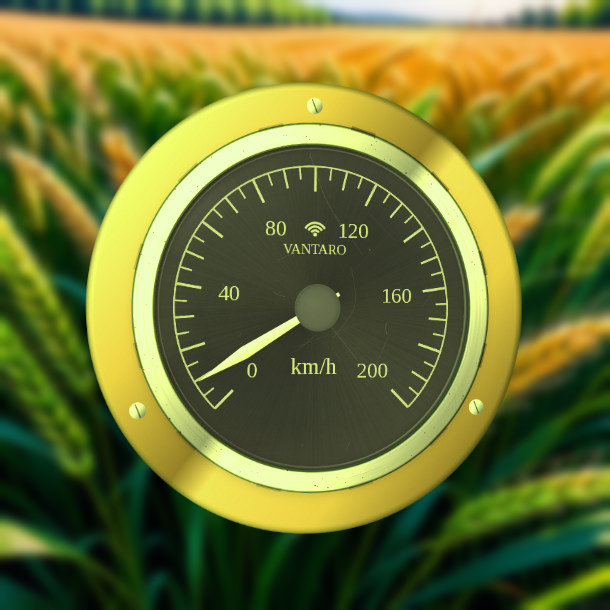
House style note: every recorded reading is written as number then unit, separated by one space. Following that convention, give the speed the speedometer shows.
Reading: 10 km/h
